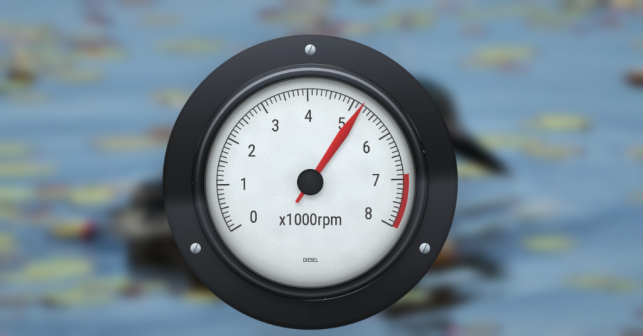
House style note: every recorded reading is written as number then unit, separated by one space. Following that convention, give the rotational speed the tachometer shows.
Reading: 5200 rpm
